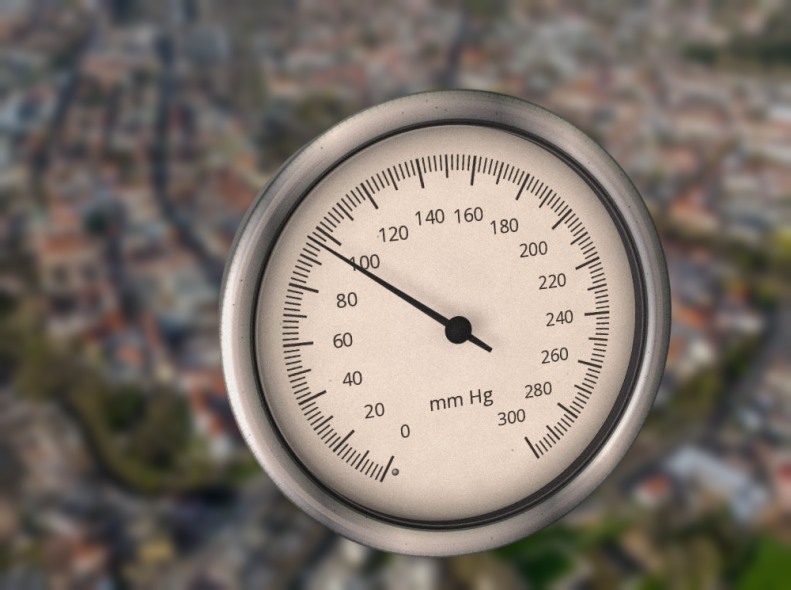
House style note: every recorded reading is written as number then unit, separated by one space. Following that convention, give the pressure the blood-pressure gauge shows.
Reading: 96 mmHg
